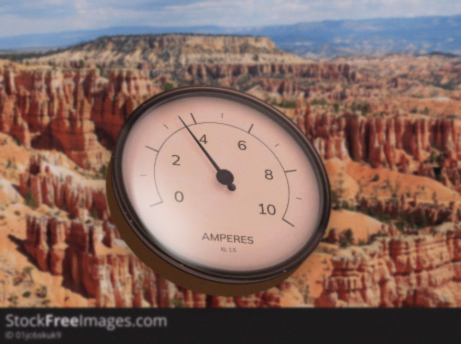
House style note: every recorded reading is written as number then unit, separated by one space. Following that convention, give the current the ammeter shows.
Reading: 3.5 A
